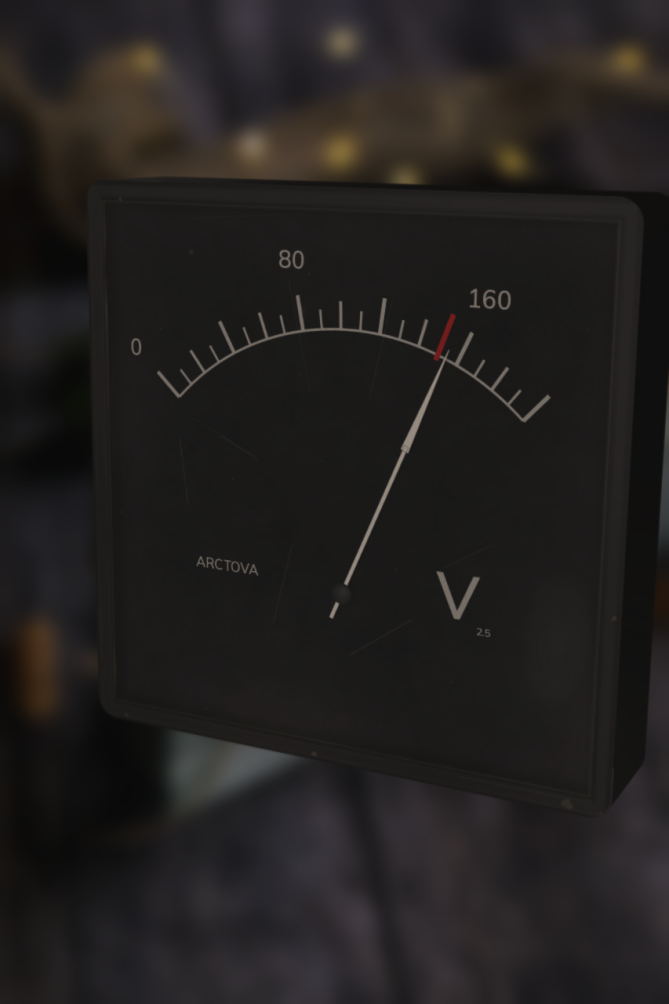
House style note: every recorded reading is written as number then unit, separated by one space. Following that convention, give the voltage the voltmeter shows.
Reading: 155 V
